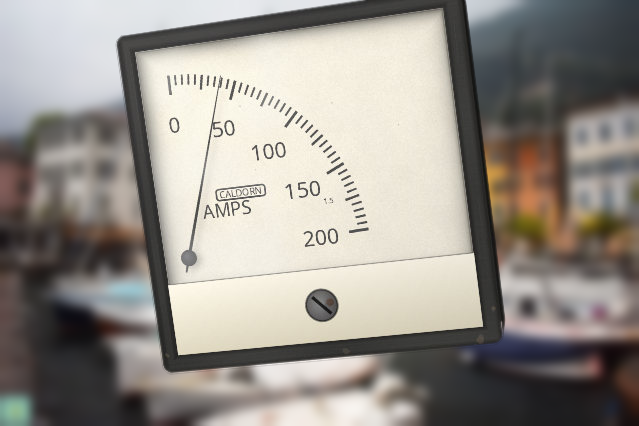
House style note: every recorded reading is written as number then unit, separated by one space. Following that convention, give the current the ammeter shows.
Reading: 40 A
